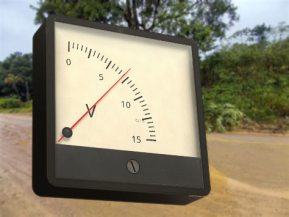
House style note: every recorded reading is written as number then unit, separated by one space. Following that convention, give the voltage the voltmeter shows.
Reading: 7 V
